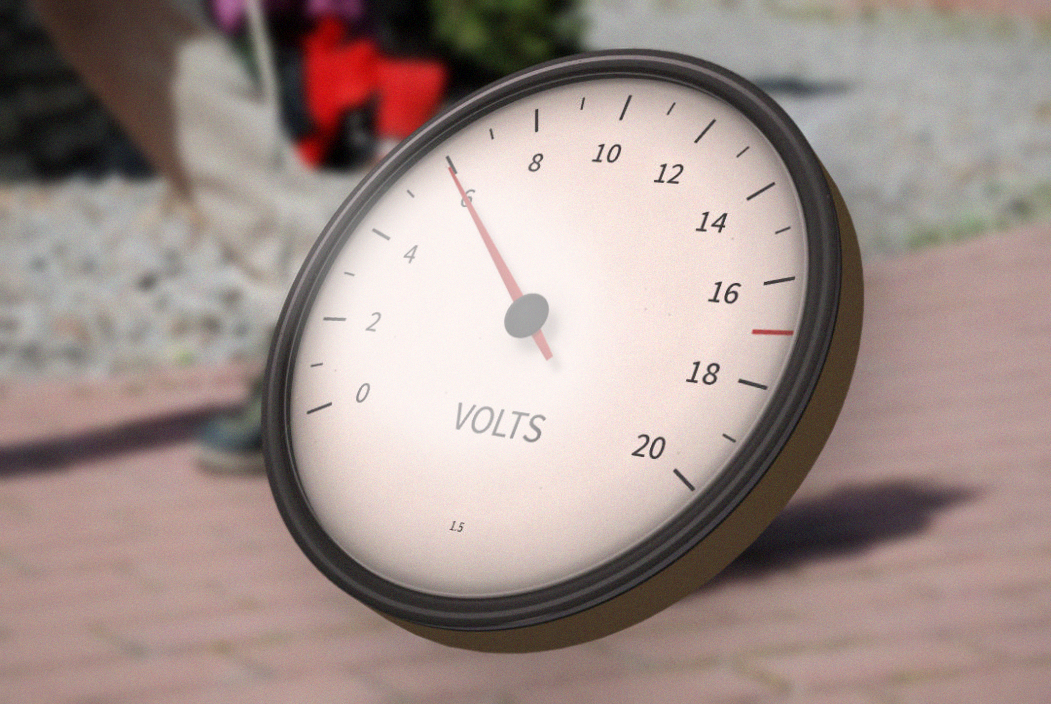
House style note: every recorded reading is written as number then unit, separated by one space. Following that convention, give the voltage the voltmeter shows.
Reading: 6 V
